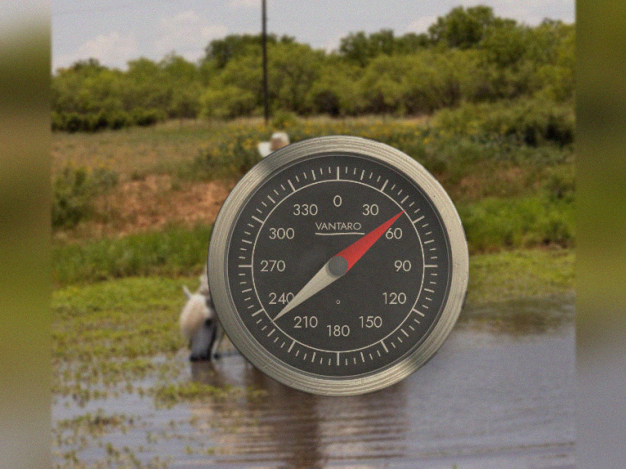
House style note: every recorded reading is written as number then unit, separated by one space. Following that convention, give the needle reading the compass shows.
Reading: 50 °
